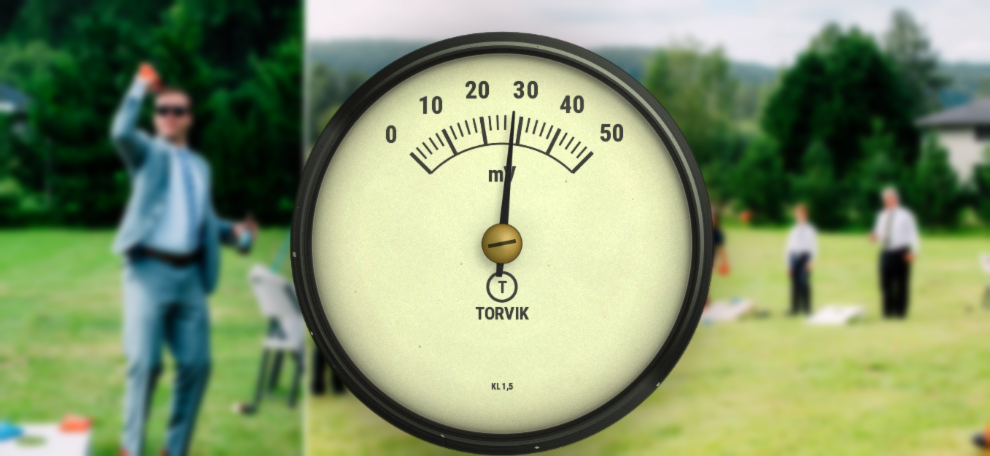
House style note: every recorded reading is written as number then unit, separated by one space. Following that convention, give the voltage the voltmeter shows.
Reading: 28 mV
